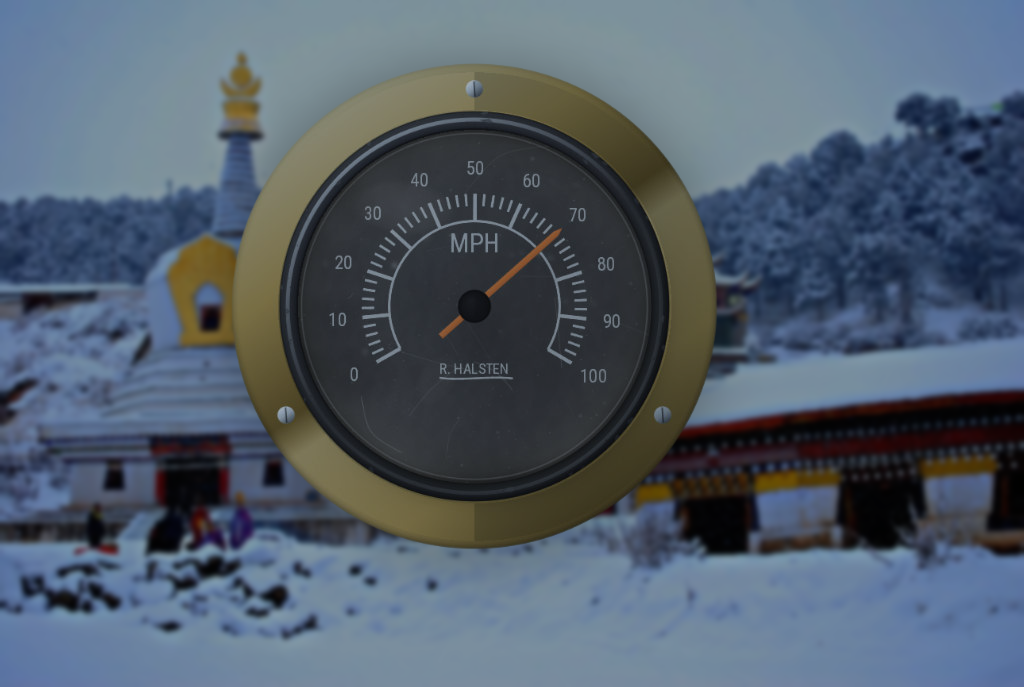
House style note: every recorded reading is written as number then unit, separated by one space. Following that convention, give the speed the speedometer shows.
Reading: 70 mph
